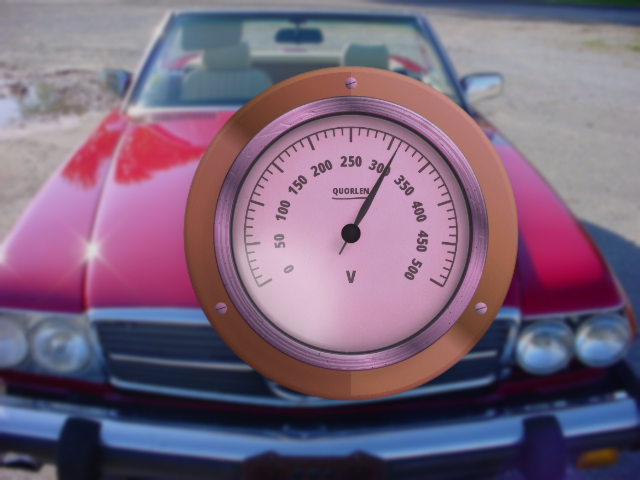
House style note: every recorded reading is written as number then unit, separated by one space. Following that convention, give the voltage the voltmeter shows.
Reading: 310 V
